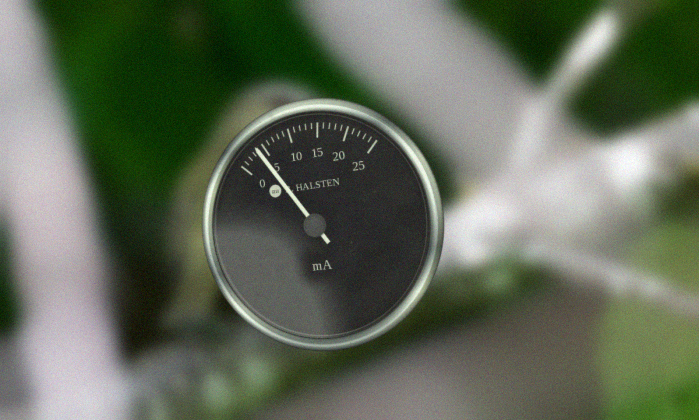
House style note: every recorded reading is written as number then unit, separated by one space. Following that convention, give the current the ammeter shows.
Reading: 4 mA
